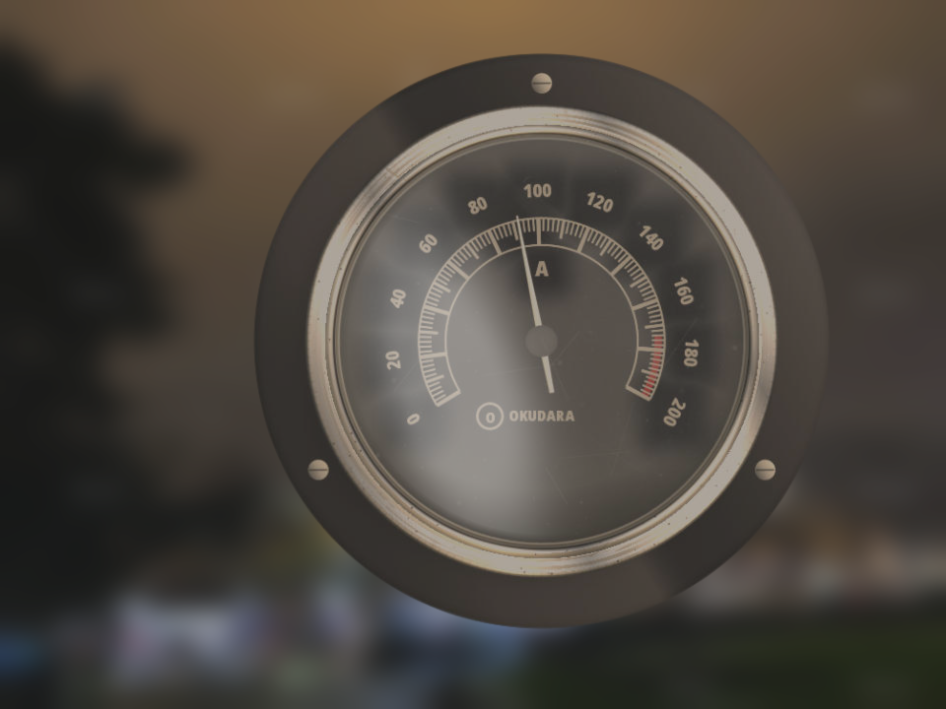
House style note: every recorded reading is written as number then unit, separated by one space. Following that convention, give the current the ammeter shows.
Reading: 92 A
